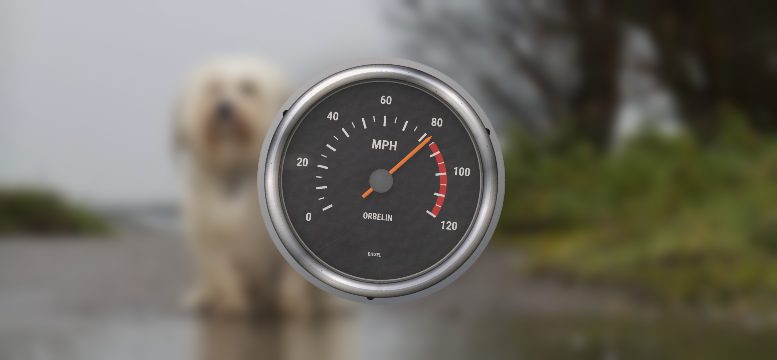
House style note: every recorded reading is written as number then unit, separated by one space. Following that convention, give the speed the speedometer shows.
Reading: 82.5 mph
